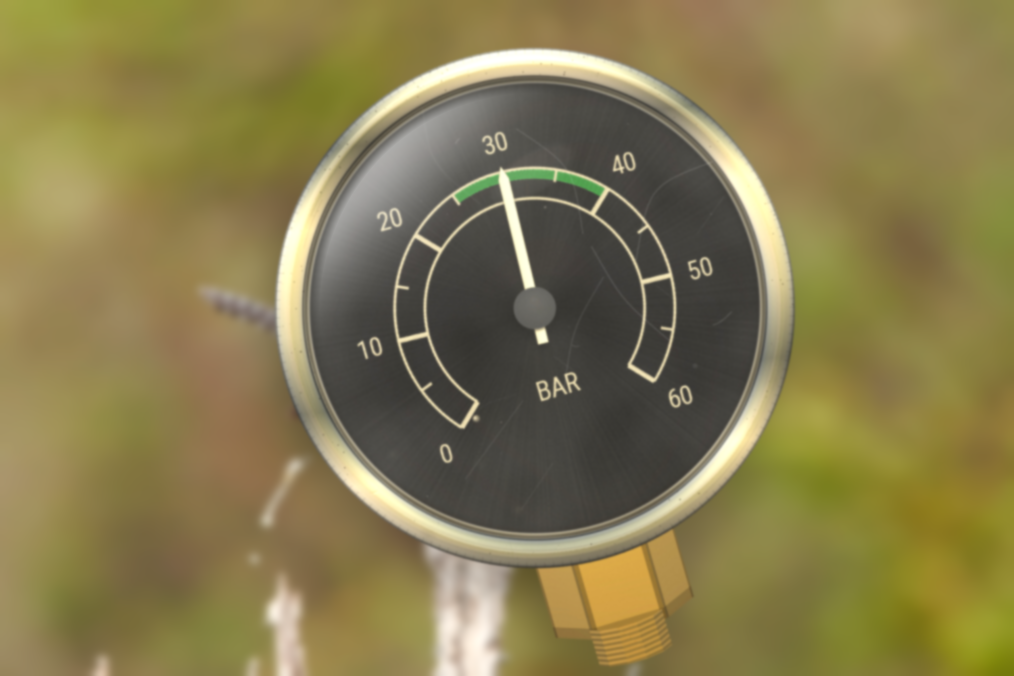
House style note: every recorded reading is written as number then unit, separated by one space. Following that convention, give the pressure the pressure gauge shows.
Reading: 30 bar
